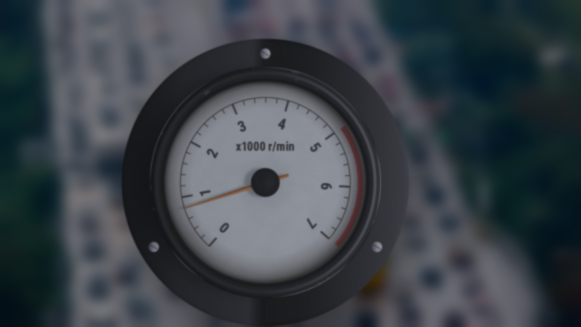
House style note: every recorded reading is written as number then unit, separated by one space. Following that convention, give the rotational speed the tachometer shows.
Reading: 800 rpm
